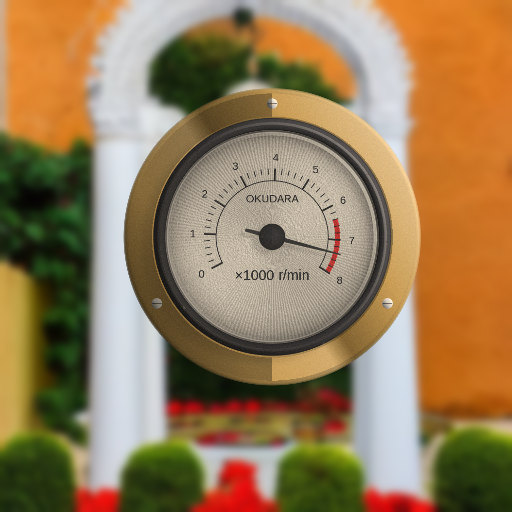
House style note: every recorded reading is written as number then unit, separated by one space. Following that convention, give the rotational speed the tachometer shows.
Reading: 7400 rpm
